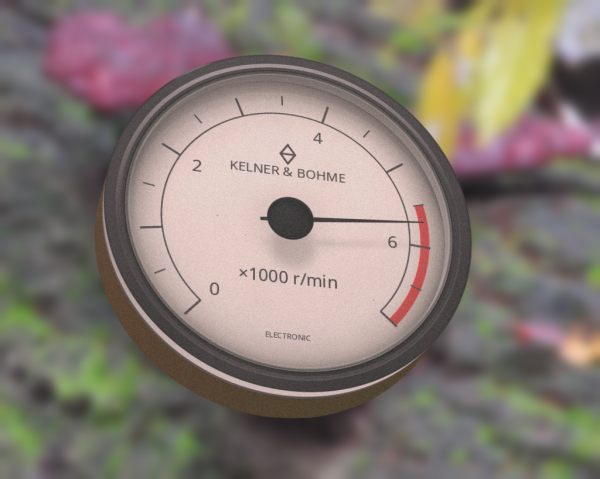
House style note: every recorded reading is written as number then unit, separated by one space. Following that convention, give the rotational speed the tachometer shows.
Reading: 5750 rpm
